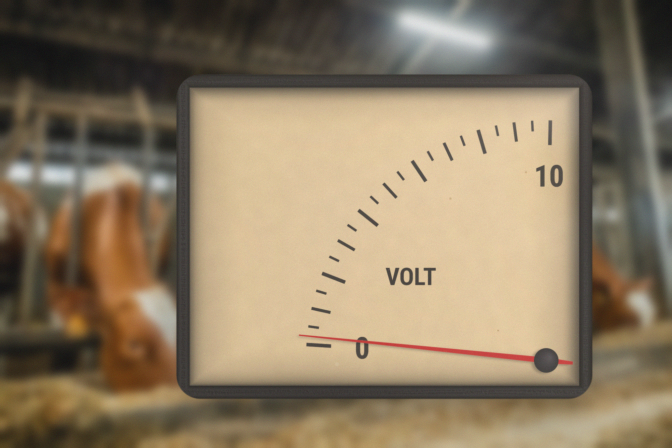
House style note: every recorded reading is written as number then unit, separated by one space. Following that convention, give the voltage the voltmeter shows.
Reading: 0.25 V
